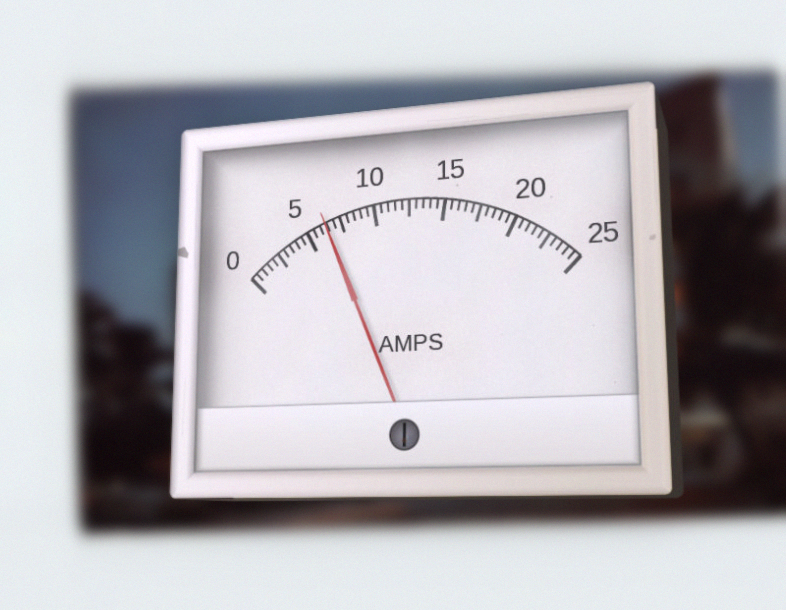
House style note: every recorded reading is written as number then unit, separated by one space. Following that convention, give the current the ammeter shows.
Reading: 6.5 A
